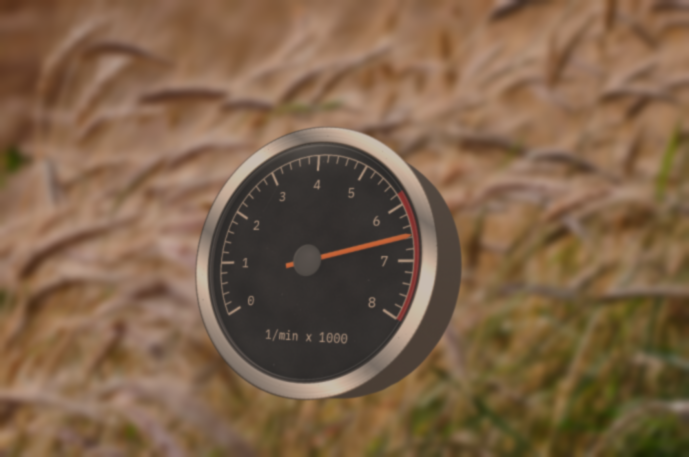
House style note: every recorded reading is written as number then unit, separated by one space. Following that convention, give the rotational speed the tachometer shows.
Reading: 6600 rpm
